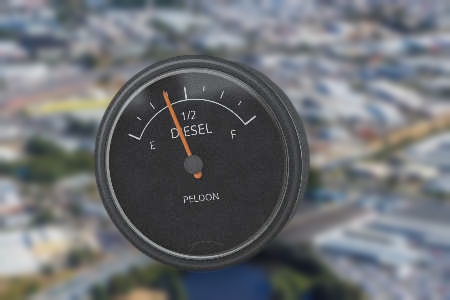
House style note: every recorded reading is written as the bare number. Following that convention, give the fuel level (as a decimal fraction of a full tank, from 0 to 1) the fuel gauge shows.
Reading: 0.375
